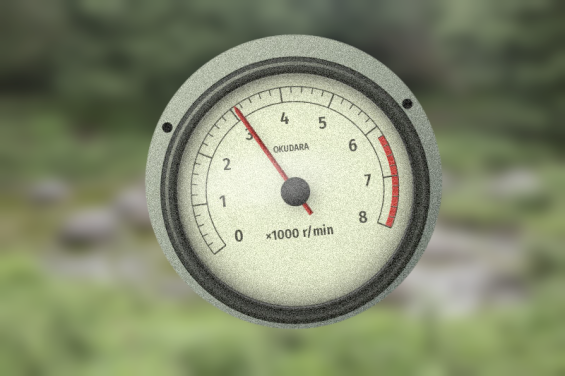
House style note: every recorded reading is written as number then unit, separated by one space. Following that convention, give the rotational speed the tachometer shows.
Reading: 3100 rpm
